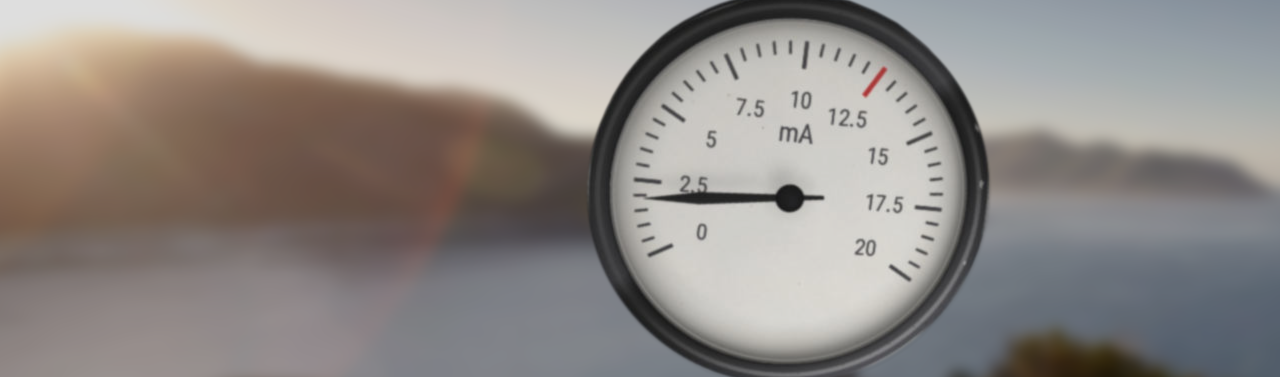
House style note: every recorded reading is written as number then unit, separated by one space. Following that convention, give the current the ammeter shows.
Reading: 2 mA
